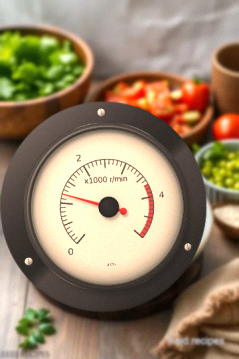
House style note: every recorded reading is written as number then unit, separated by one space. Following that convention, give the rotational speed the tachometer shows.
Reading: 1200 rpm
